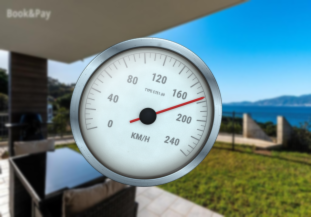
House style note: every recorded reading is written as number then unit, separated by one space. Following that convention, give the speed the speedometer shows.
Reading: 175 km/h
